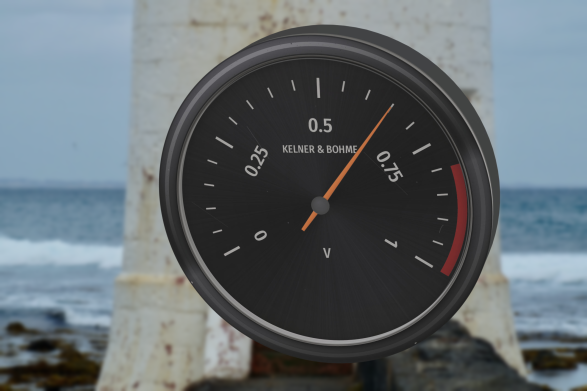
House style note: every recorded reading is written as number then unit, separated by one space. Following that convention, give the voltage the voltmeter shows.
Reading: 0.65 V
